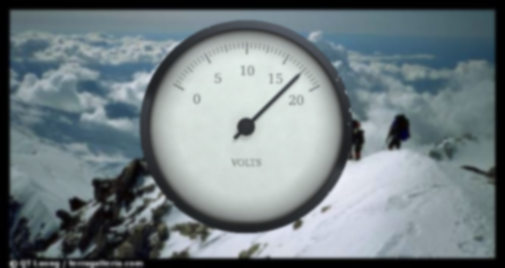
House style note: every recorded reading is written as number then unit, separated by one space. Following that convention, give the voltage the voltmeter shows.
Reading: 17.5 V
